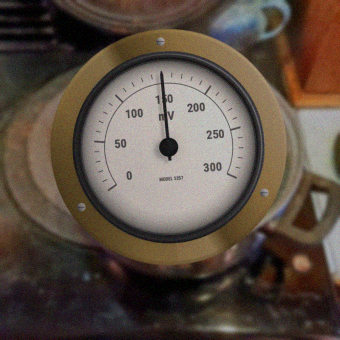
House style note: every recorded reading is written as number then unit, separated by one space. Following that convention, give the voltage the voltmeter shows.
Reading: 150 mV
